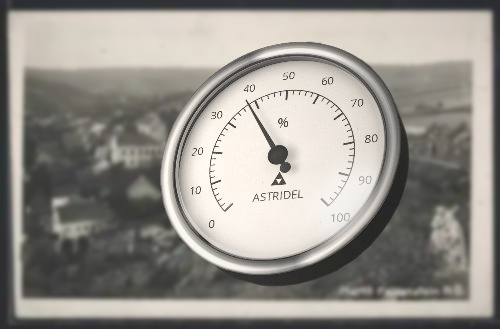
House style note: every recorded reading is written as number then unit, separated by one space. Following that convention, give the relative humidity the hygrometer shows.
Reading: 38 %
